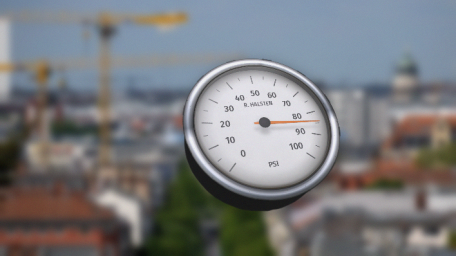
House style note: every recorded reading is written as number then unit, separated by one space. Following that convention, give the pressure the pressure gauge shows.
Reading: 85 psi
